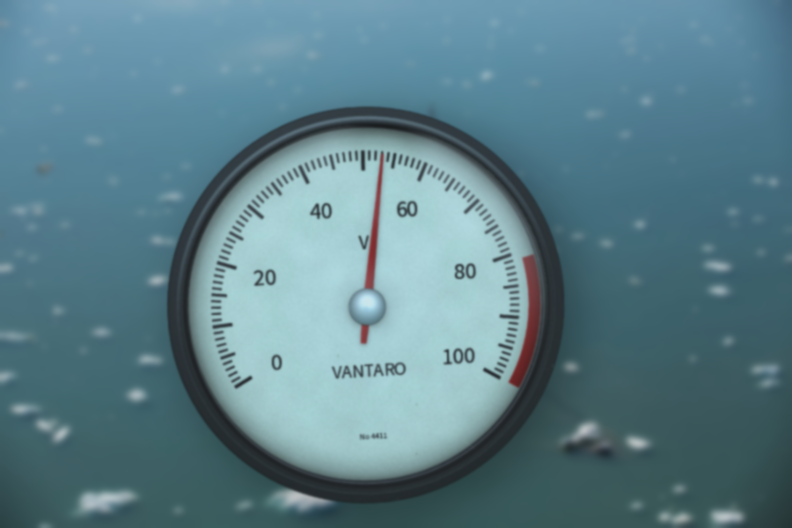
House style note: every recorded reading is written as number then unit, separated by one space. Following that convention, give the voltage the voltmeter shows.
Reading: 53 V
